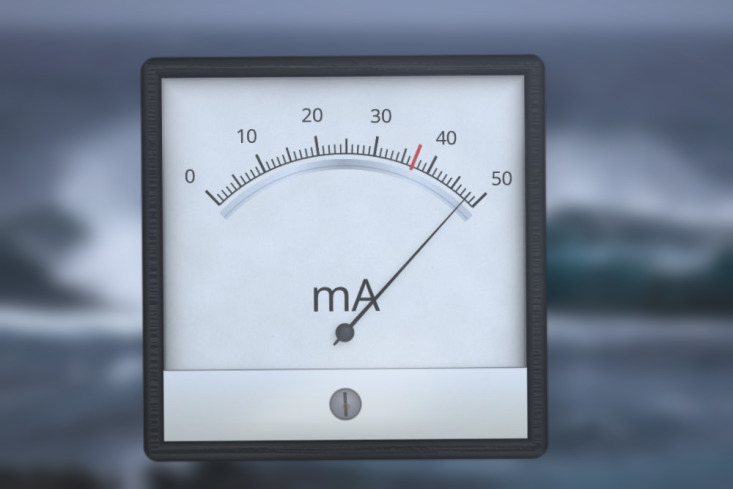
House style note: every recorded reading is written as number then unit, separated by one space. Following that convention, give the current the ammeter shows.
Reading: 48 mA
